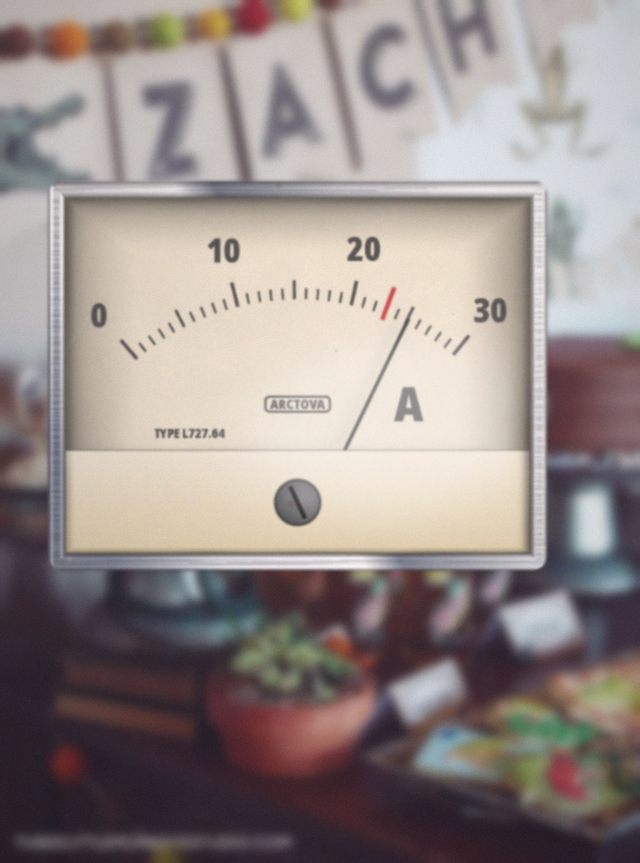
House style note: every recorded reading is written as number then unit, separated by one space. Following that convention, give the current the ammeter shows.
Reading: 25 A
